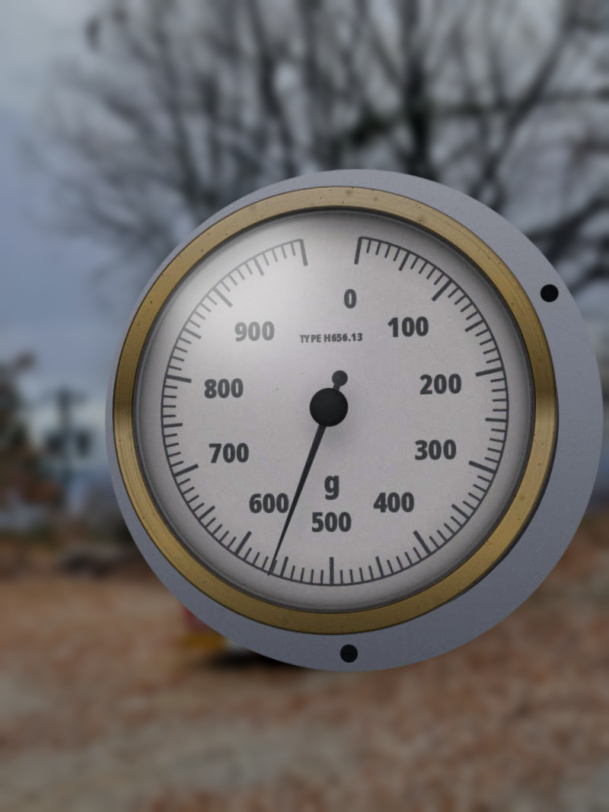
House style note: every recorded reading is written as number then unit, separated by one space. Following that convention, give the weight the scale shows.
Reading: 560 g
